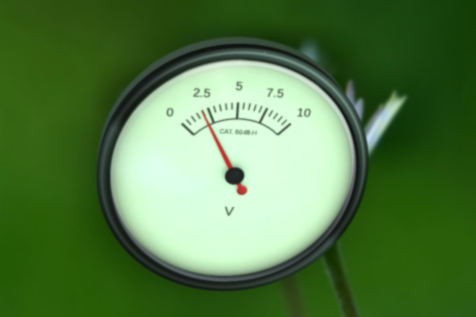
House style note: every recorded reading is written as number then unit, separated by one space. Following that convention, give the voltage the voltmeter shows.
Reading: 2 V
